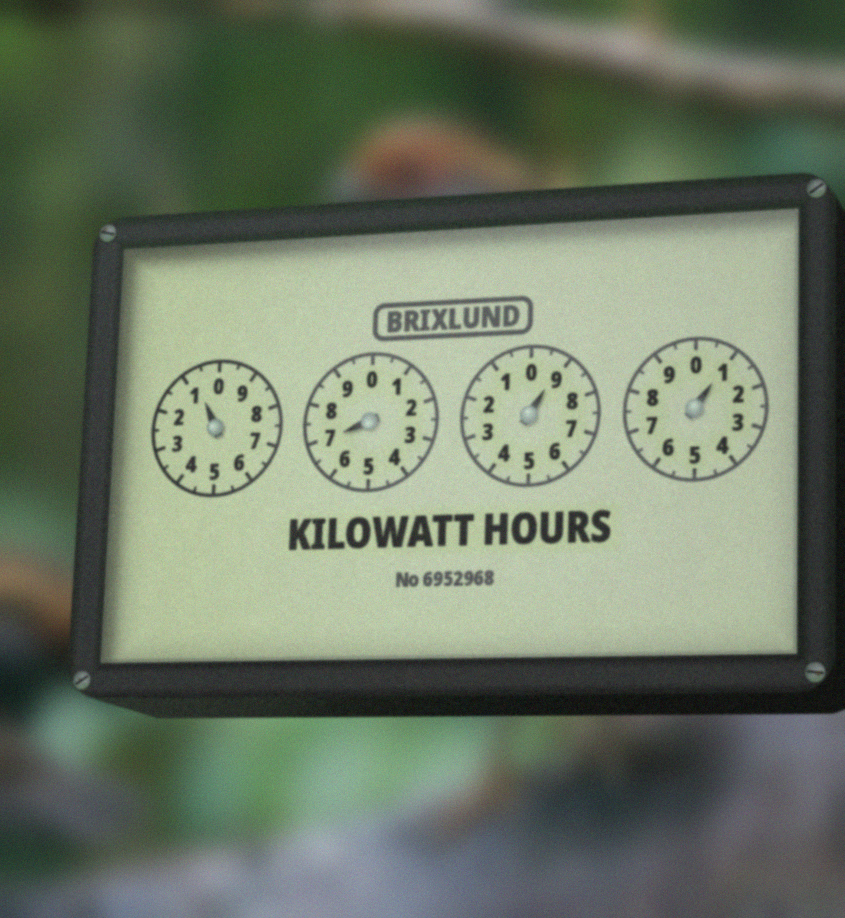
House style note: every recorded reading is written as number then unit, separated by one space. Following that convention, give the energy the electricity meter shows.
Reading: 691 kWh
